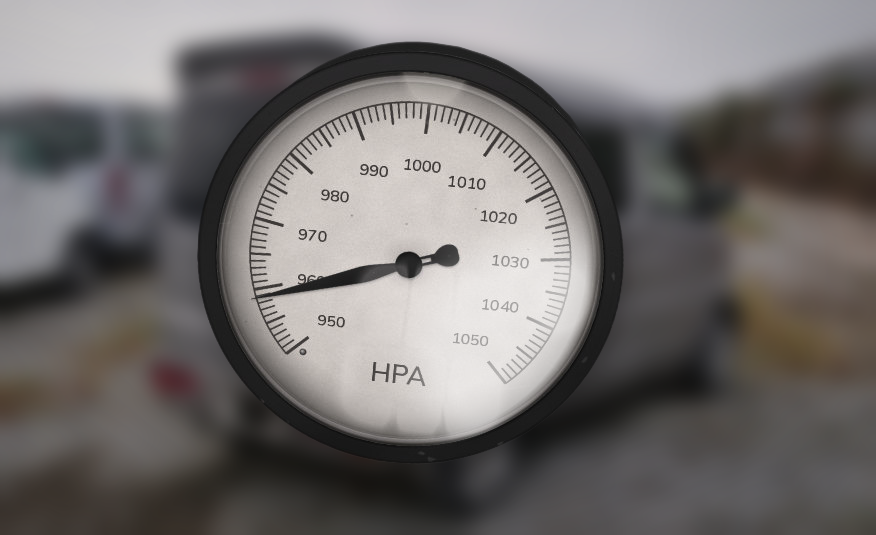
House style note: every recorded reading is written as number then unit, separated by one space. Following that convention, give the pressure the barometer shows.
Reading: 959 hPa
